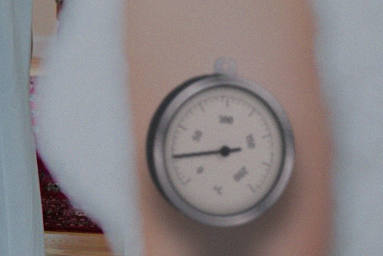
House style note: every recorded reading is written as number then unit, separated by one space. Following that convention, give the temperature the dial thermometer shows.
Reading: 25 °C
